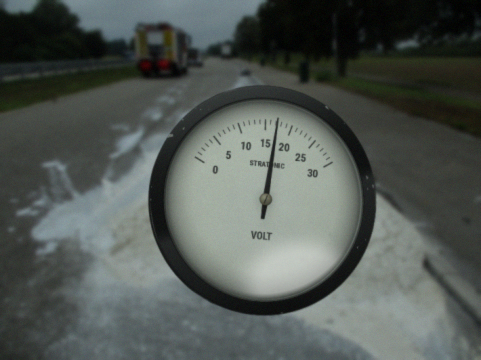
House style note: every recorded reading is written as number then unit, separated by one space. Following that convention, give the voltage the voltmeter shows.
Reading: 17 V
